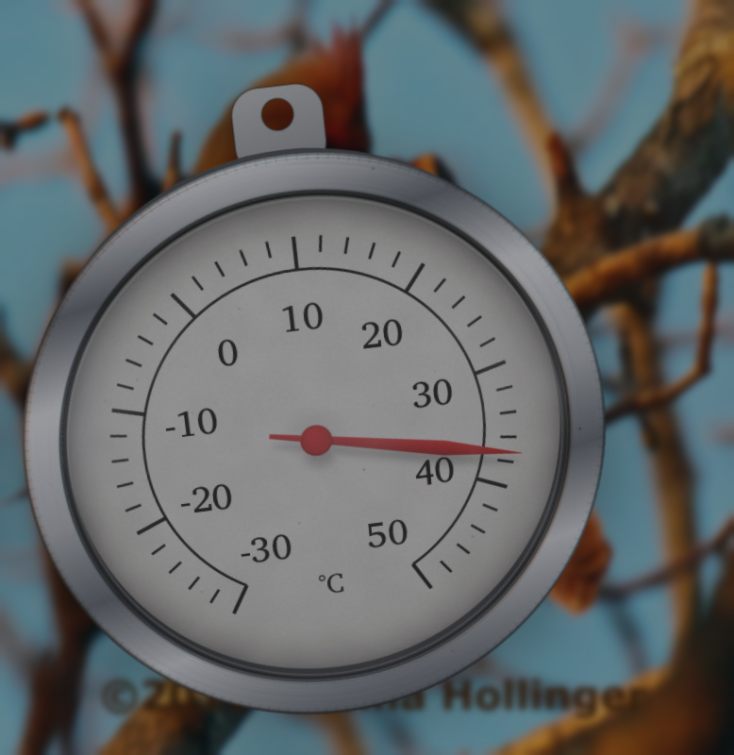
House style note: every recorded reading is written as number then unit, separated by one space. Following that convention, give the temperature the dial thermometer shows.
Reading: 37 °C
